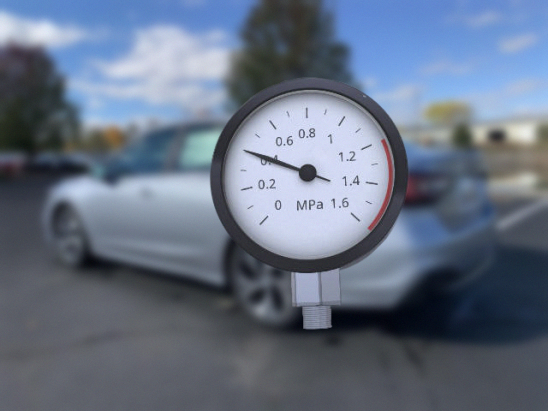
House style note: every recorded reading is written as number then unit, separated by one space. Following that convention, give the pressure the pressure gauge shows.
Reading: 0.4 MPa
